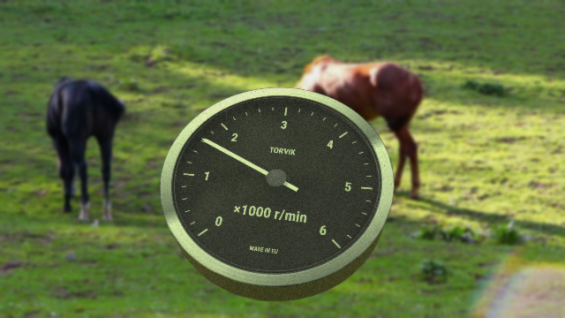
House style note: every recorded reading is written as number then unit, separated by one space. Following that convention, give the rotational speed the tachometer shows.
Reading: 1600 rpm
